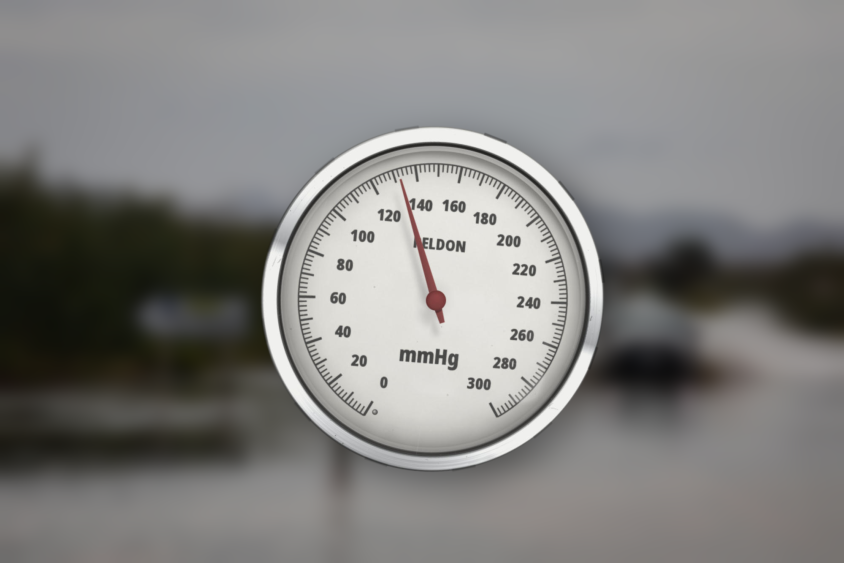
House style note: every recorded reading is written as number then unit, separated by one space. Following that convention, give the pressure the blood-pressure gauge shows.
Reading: 132 mmHg
